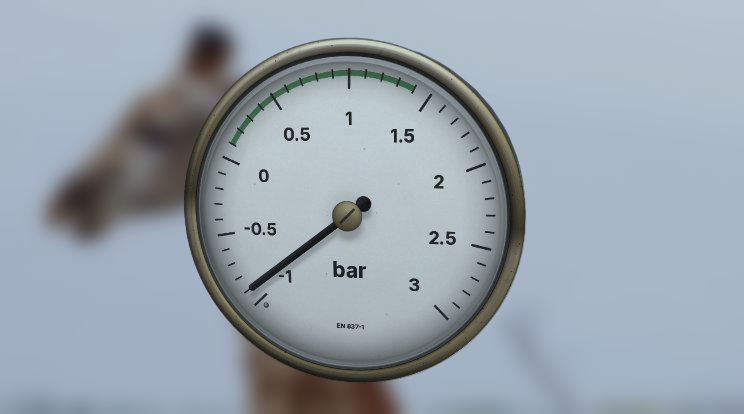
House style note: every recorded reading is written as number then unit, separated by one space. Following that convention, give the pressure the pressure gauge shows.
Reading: -0.9 bar
